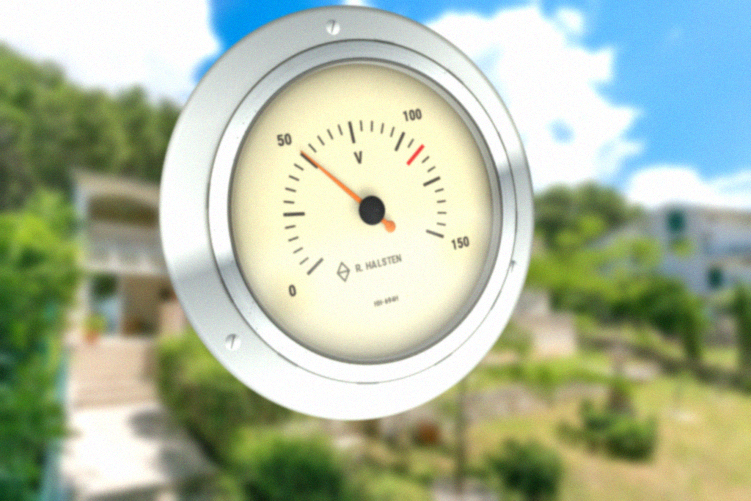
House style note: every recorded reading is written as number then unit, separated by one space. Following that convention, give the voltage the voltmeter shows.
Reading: 50 V
